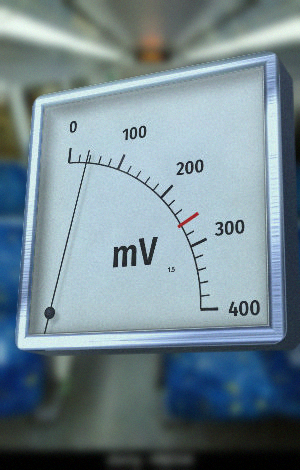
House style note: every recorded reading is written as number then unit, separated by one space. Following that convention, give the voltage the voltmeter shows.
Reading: 40 mV
